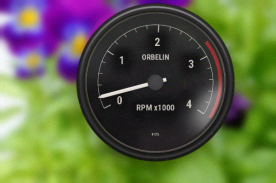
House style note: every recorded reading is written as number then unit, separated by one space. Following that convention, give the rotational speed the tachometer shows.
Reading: 200 rpm
